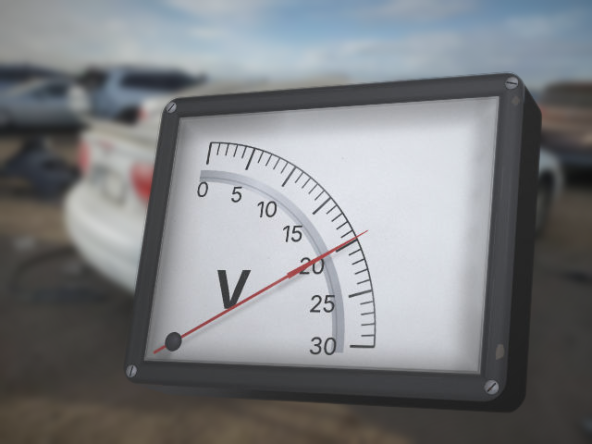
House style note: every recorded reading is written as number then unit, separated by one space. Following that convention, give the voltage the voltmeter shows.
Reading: 20 V
